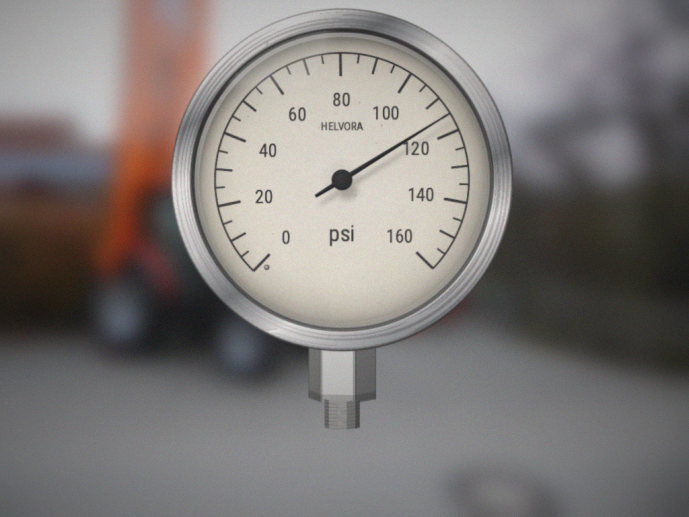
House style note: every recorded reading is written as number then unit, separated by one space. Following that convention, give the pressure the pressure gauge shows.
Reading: 115 psi
